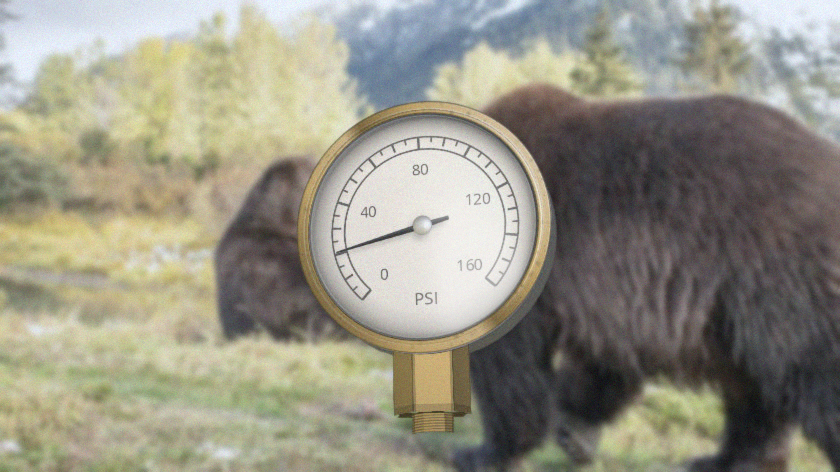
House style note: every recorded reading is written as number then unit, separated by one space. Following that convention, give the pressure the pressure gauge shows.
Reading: 20 psi
